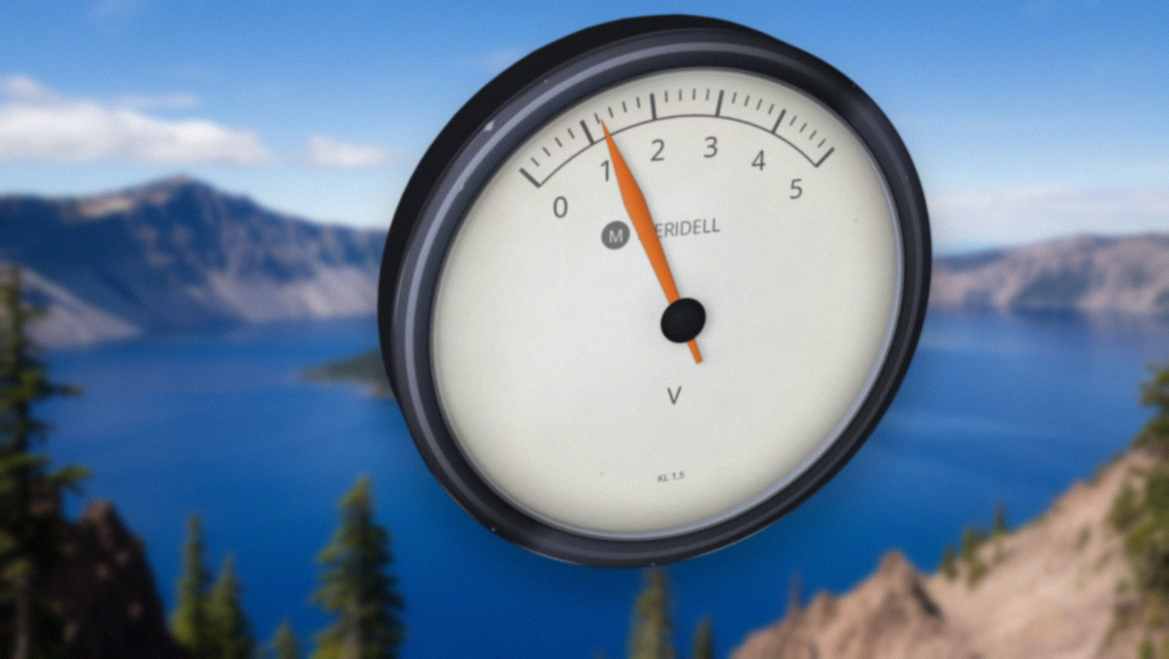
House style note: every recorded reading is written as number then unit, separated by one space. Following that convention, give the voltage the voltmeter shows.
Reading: 1.2 V
